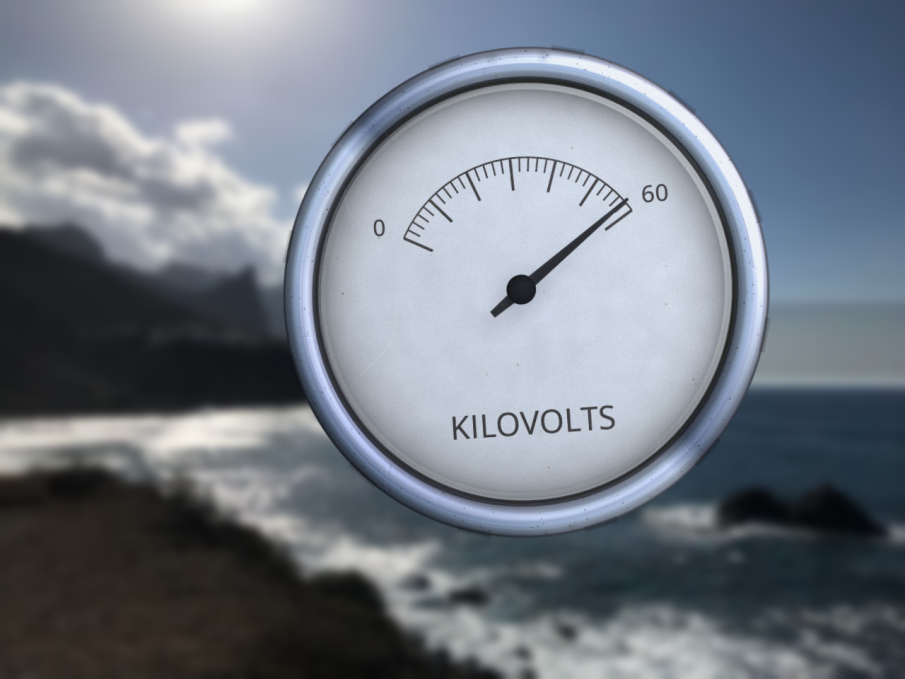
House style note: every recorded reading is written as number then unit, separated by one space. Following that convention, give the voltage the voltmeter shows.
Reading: 58 kV
